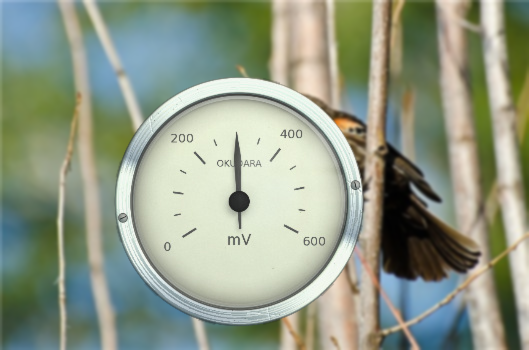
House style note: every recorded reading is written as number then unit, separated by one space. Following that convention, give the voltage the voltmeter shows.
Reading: 300 mV
